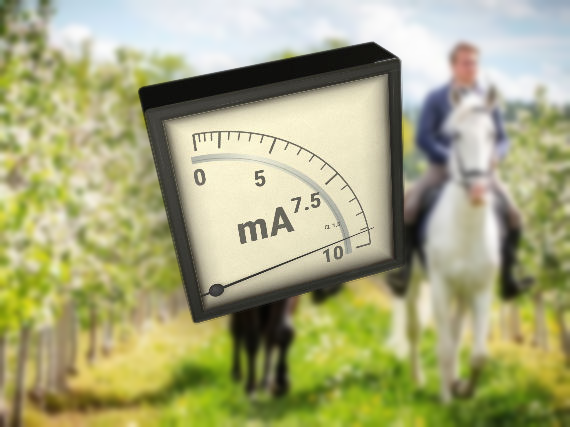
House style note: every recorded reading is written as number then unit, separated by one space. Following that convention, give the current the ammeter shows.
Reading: 9.5 mA
